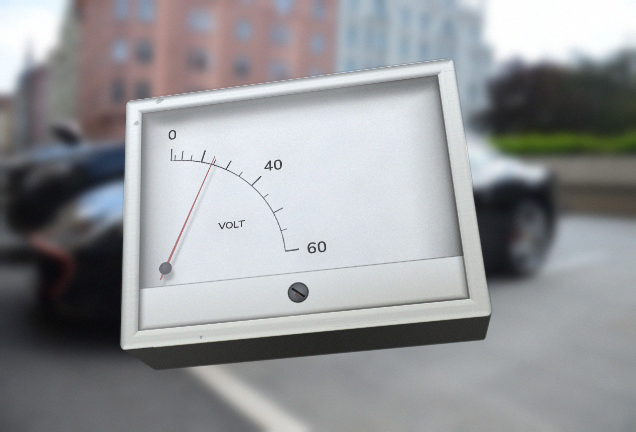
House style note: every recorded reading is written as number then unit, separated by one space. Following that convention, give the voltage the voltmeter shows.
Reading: 25 V
